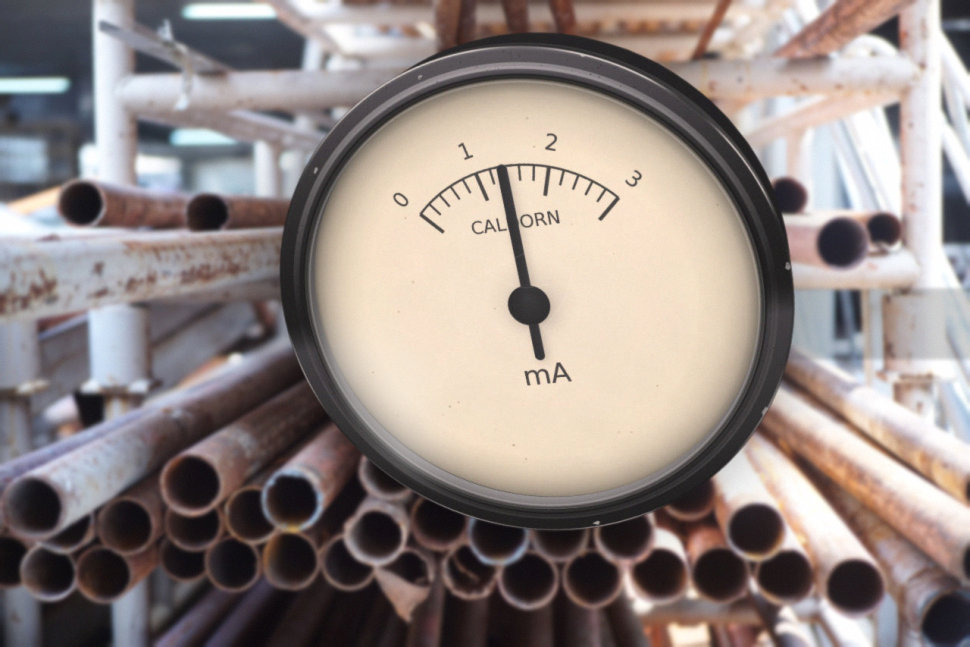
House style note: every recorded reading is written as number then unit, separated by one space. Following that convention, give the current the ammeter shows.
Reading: 1.4 mA
